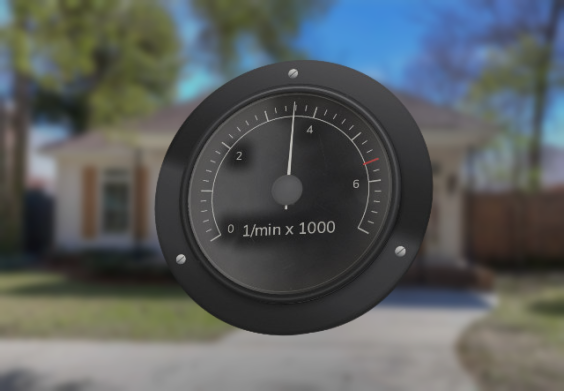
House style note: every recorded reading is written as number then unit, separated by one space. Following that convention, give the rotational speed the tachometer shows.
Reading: 3600 rpm
